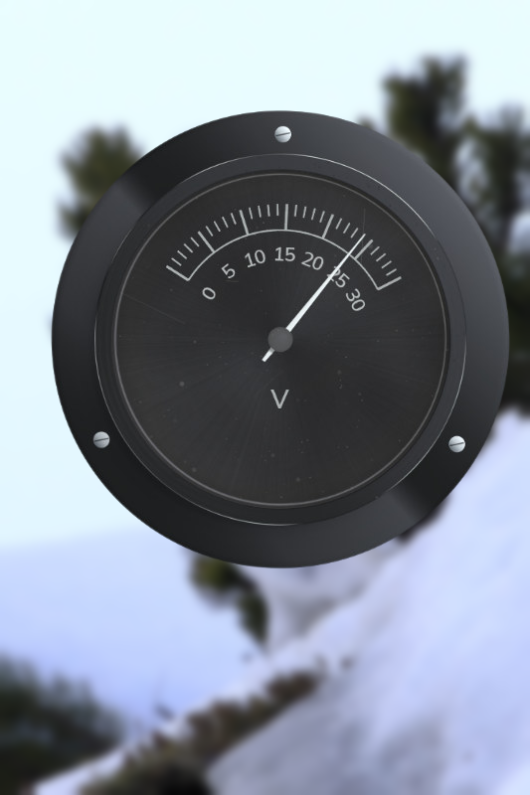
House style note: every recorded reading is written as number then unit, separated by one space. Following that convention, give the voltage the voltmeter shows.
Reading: 24 V
